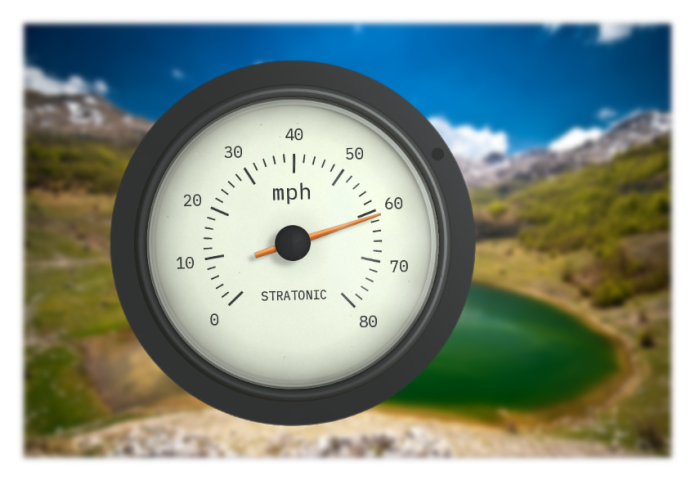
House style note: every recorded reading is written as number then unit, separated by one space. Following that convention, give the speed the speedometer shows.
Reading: 61 mph
